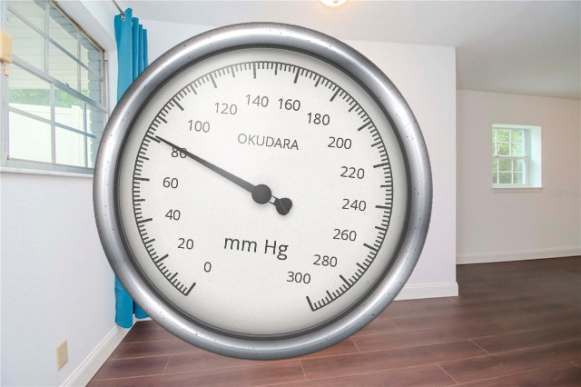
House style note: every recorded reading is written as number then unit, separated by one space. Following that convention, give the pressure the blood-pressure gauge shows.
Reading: 82 mmHg
